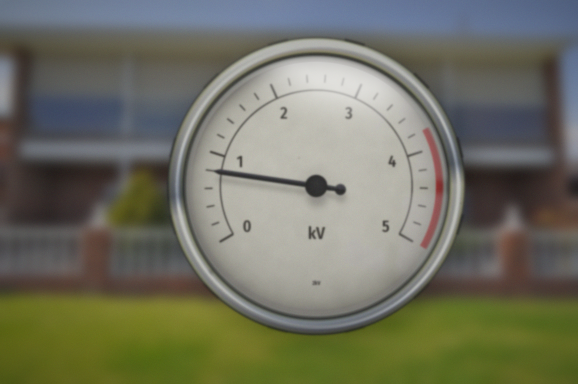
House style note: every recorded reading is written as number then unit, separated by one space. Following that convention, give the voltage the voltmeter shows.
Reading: 0.8 kV
